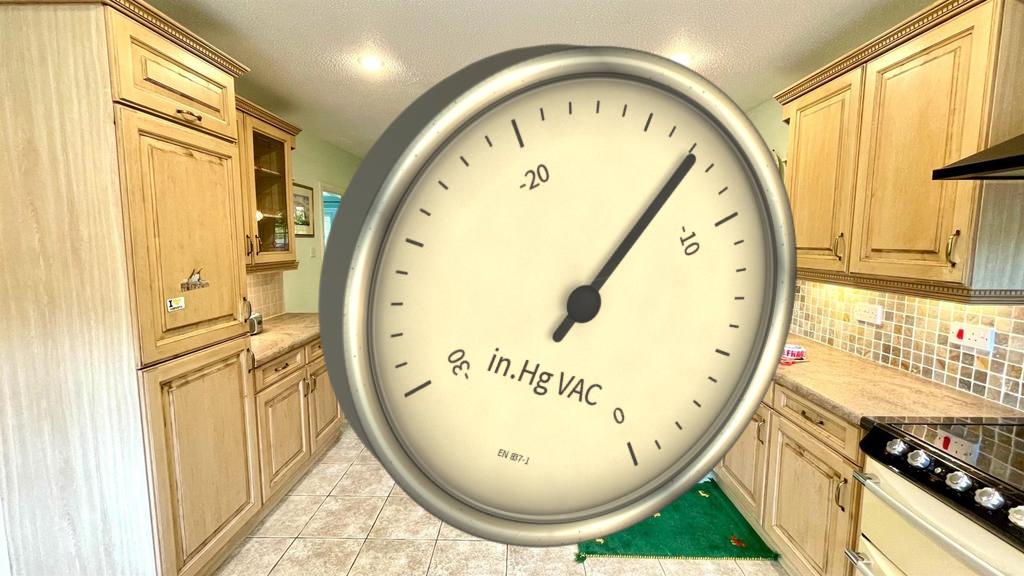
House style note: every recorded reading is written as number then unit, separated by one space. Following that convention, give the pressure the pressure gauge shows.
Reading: -13 inHg
